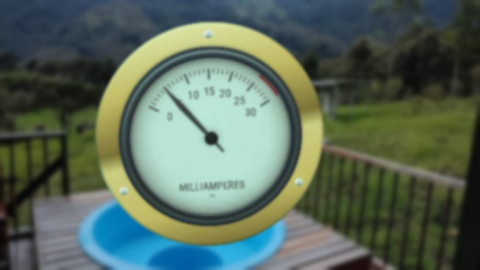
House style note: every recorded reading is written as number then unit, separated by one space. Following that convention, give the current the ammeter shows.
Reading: 5 mA
